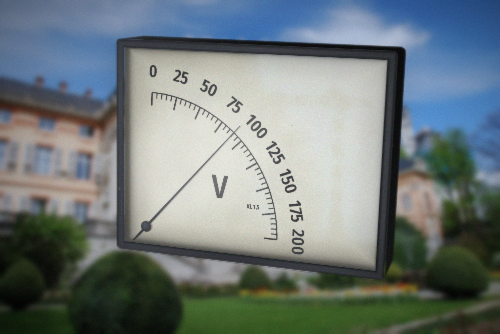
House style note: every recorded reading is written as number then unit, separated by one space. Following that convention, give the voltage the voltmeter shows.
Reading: 90 V
